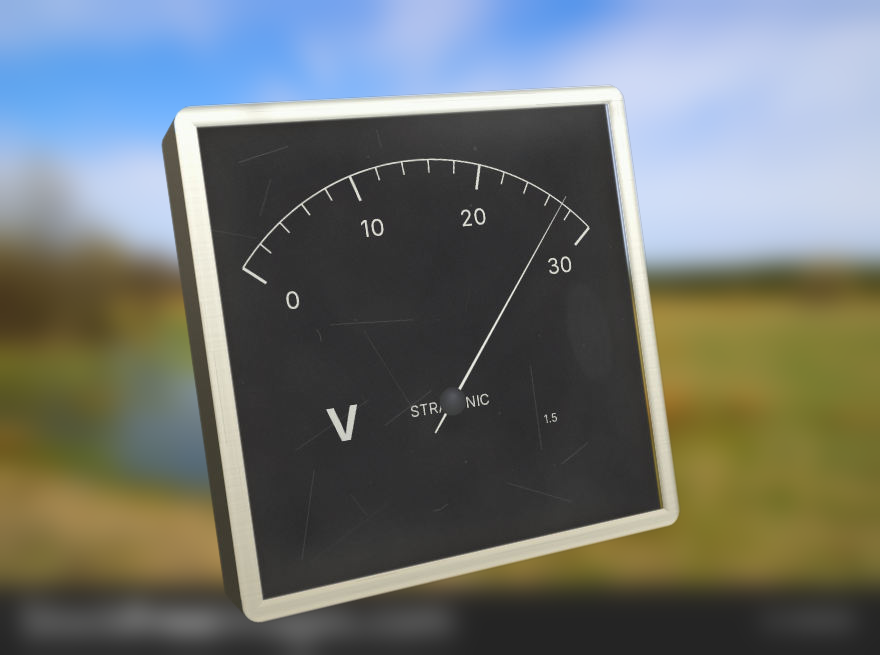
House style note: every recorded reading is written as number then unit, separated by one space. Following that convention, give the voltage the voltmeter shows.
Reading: 27 V
